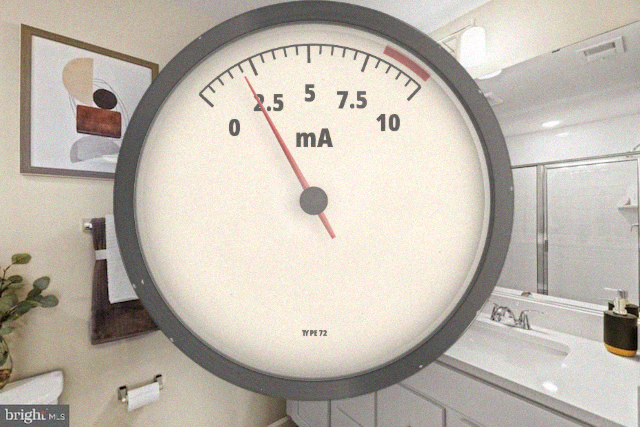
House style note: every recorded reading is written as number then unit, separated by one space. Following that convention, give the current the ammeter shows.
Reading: 2 mA
